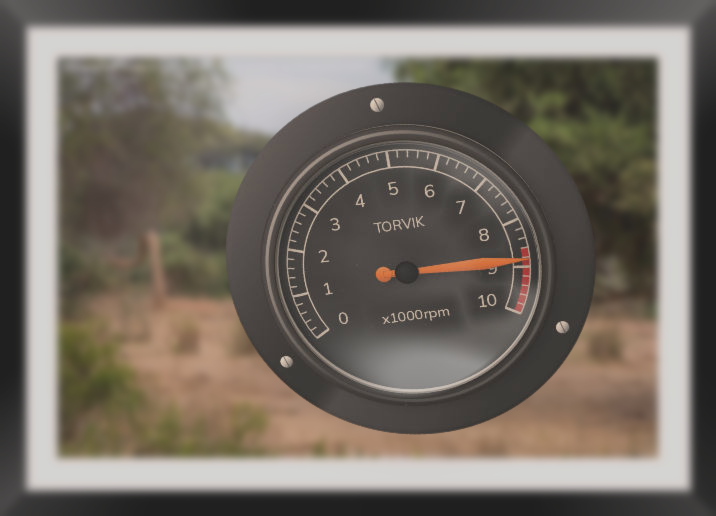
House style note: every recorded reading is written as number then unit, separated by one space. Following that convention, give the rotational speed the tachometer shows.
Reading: 8800 rpm
